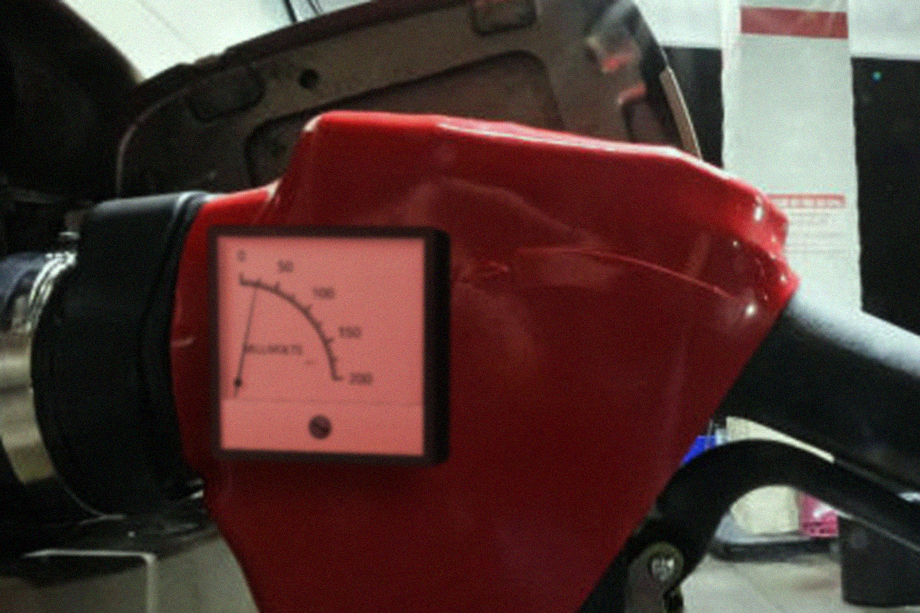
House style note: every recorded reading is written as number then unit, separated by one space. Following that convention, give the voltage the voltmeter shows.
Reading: 25 mV
